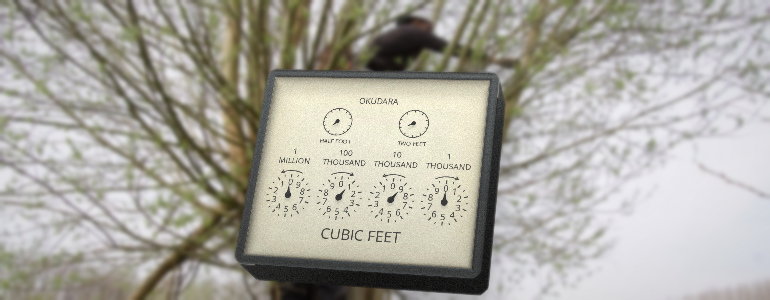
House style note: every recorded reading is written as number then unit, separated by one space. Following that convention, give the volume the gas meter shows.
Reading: 9000 ft³
